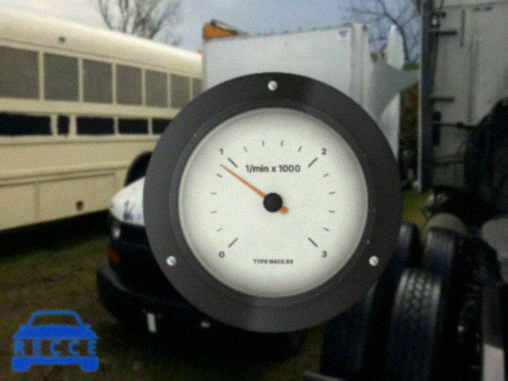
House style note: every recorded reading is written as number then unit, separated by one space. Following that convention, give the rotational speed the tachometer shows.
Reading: 900 rpm
